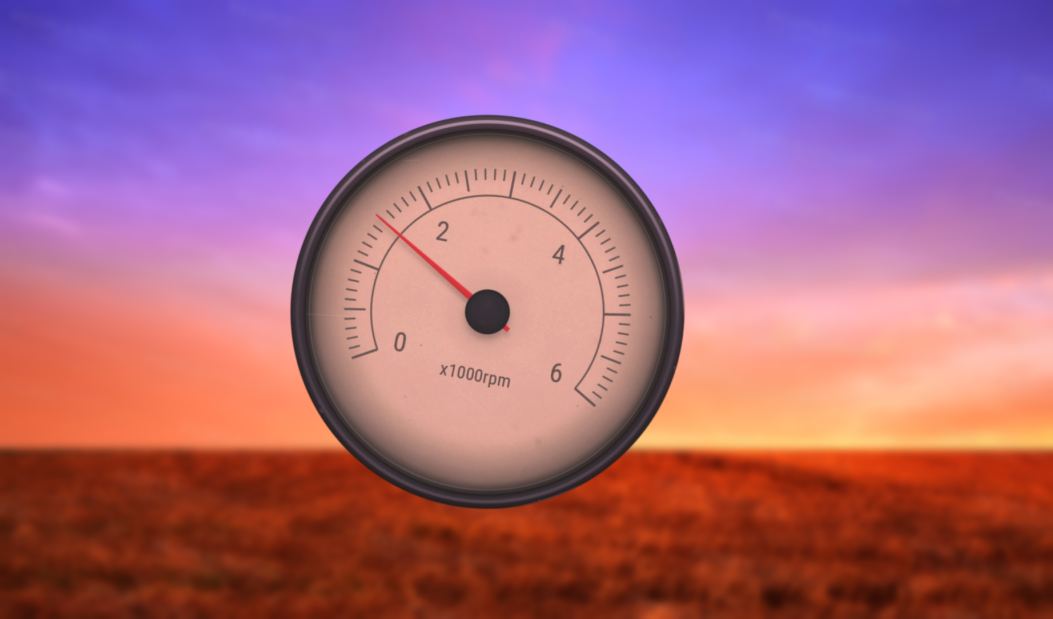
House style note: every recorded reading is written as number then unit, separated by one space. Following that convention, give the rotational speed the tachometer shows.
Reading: 1500 rpm
